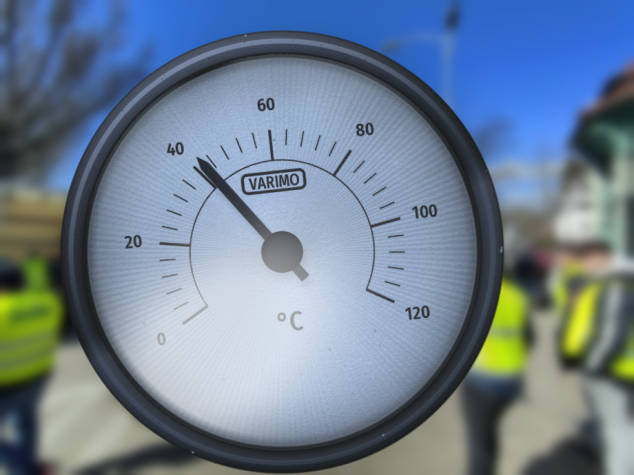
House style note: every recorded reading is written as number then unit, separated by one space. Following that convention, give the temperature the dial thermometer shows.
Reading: 42 °C
